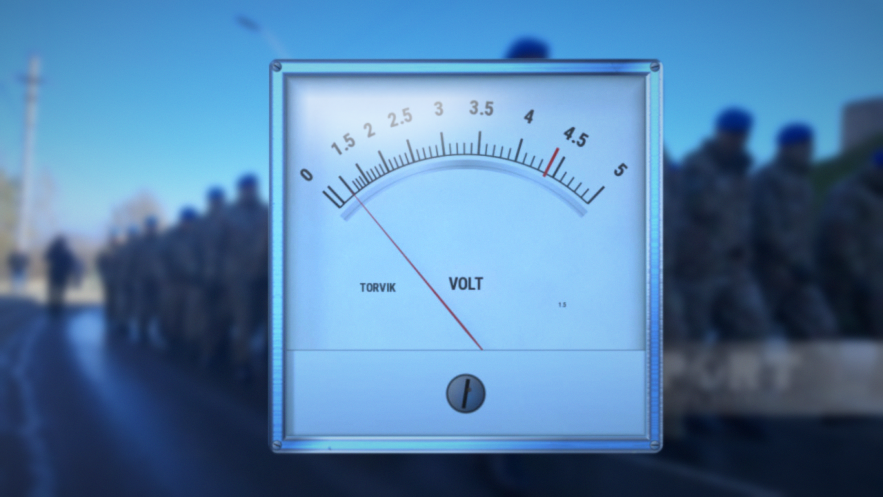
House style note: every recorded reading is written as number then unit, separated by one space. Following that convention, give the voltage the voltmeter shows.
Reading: 1 V
